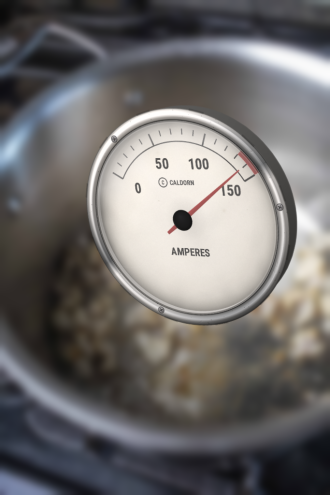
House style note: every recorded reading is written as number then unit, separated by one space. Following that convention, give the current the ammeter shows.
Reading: 140 A
